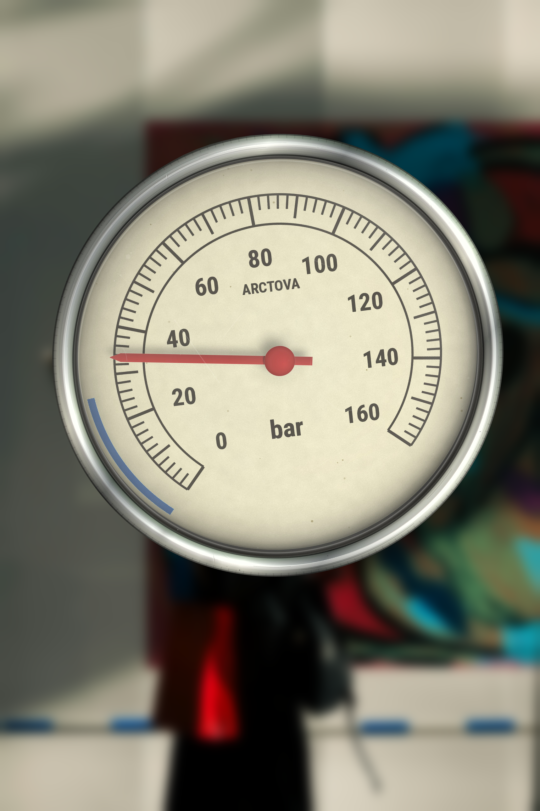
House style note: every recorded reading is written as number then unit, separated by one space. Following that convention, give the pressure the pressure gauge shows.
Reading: 34 bar
